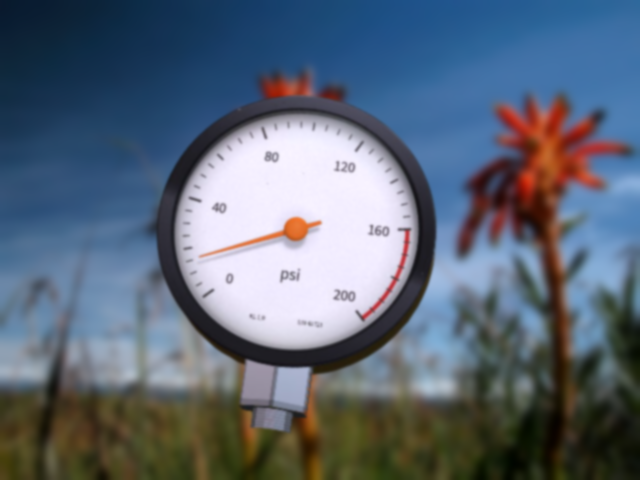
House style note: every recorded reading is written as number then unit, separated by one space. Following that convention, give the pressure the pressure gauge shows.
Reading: 15 psi
